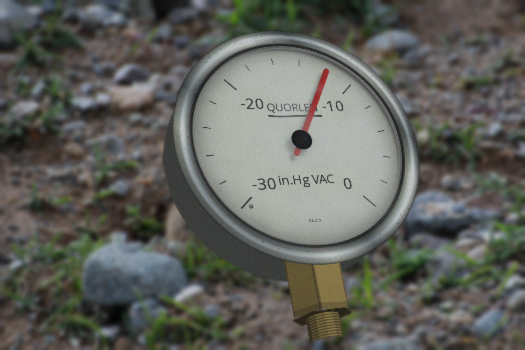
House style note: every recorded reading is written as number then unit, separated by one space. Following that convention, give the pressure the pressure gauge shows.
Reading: -12 inHg
